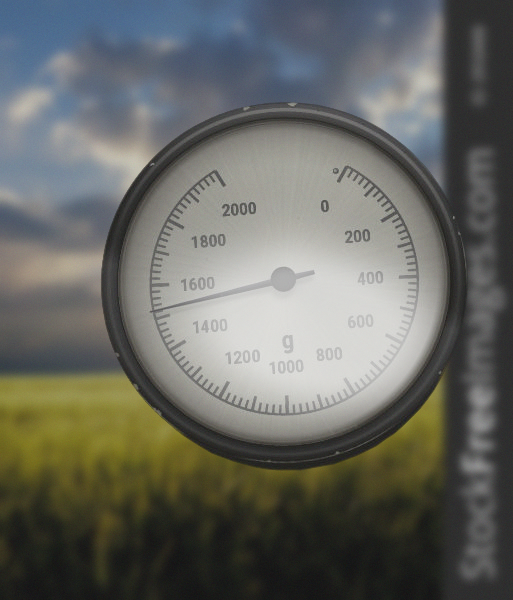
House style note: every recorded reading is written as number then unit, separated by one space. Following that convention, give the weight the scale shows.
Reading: 1520 g
